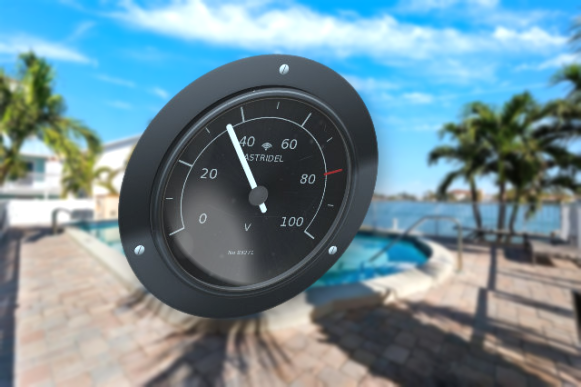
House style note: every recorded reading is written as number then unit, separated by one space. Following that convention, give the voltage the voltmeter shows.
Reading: 35 V
